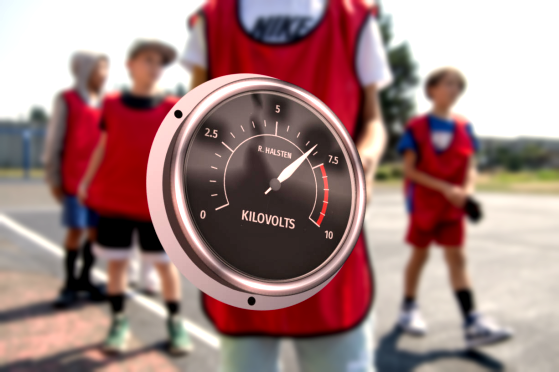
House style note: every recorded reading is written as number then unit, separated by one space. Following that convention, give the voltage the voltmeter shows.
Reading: 6.75 kV
